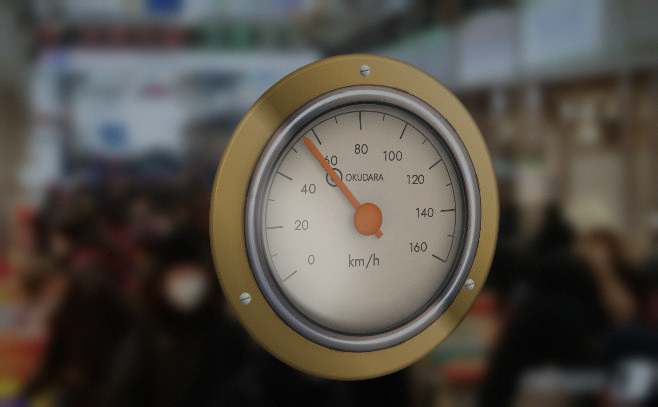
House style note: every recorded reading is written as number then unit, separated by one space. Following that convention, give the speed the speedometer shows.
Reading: 55 km/h
